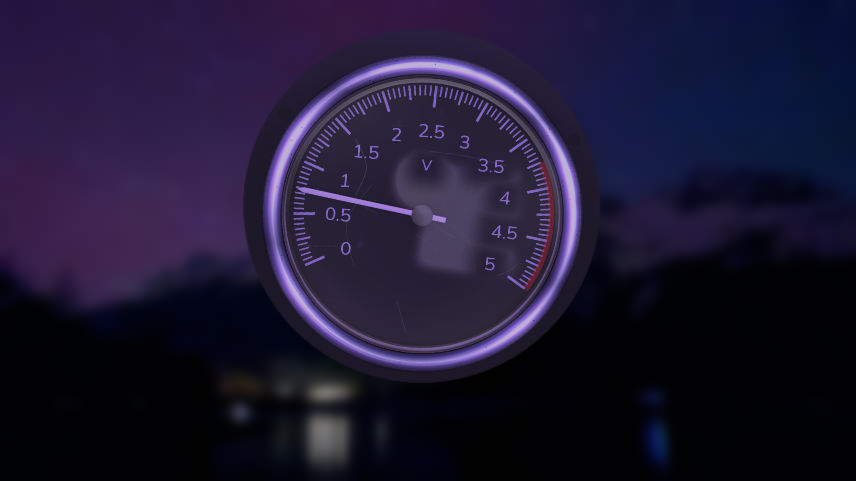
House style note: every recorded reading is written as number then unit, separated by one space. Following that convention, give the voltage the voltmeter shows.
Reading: 0.75 V
